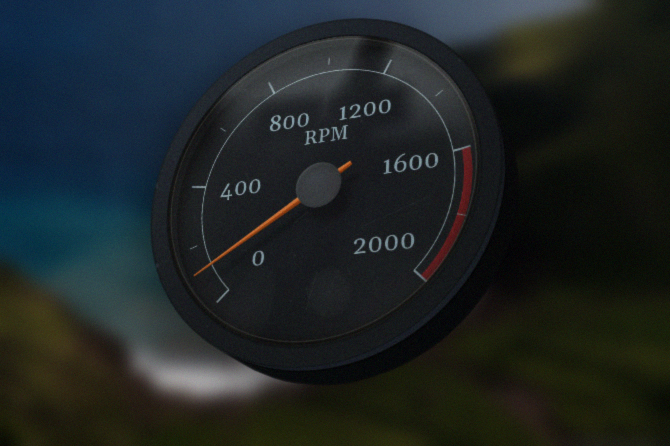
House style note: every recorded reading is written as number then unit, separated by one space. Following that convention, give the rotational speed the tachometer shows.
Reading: 100 rpm
